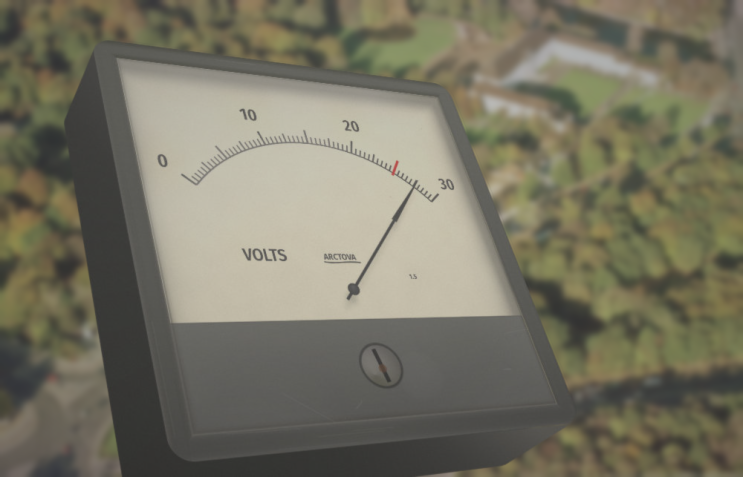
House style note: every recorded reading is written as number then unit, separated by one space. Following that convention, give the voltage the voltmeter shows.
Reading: 27.5 V
